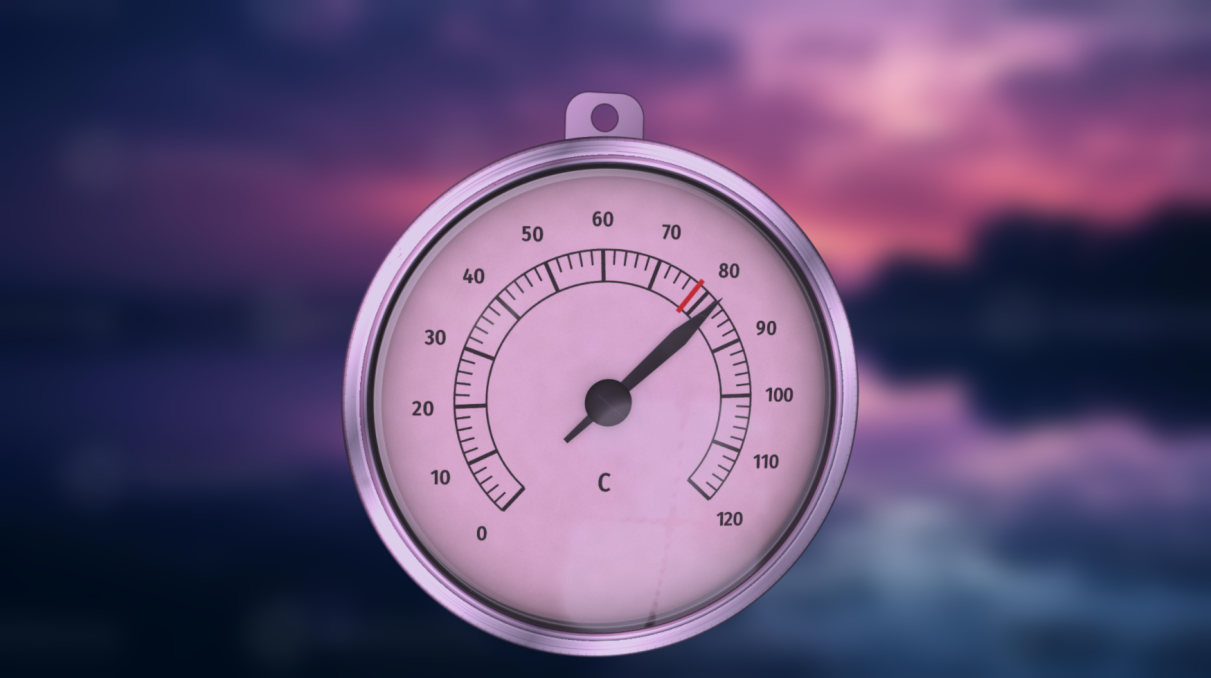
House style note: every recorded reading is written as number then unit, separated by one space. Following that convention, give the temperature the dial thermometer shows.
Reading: 82 °C
